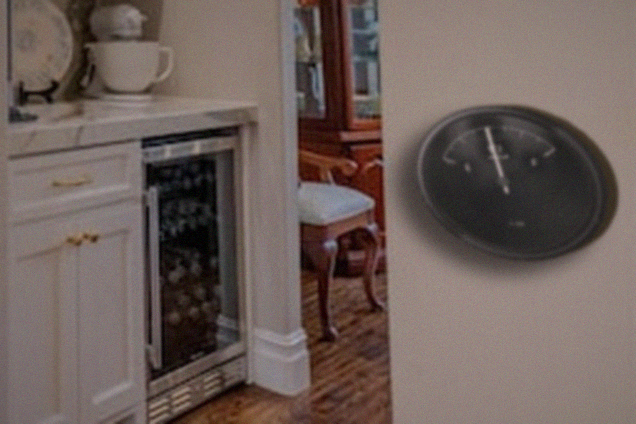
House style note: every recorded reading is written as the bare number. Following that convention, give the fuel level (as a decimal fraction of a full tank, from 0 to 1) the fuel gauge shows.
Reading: 0.5
